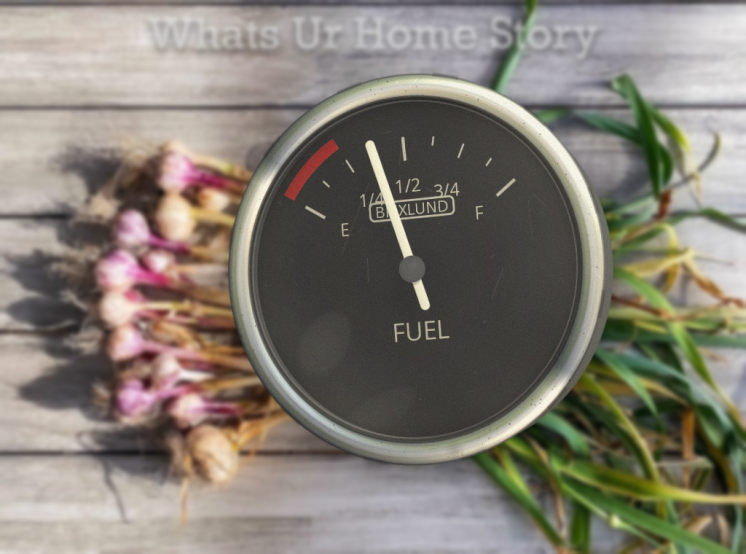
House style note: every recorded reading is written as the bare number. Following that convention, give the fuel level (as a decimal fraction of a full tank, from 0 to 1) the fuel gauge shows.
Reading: 0.375
